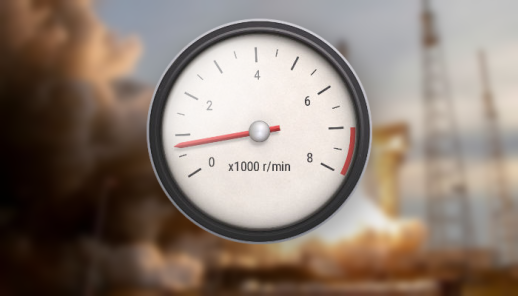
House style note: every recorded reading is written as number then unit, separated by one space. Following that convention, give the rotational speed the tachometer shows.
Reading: 750 rpm
